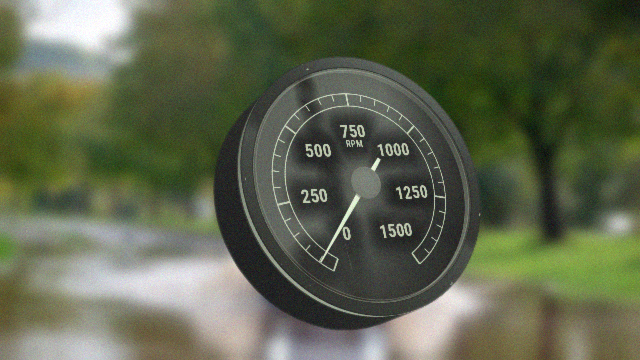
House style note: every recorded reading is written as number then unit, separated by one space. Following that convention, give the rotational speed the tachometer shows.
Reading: 50 rpm
